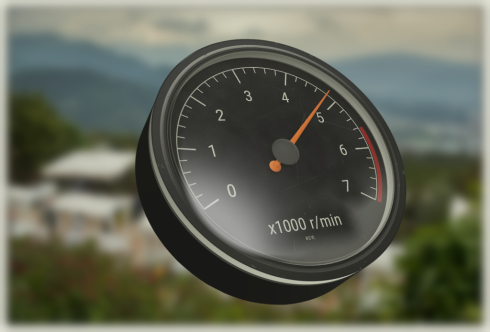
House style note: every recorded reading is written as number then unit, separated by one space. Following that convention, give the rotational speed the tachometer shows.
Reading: 4800 rpm
